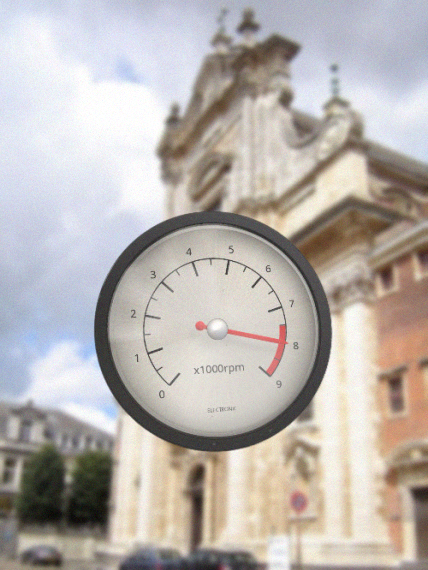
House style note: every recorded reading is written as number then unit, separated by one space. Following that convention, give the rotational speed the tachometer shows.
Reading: 8000 rpm
